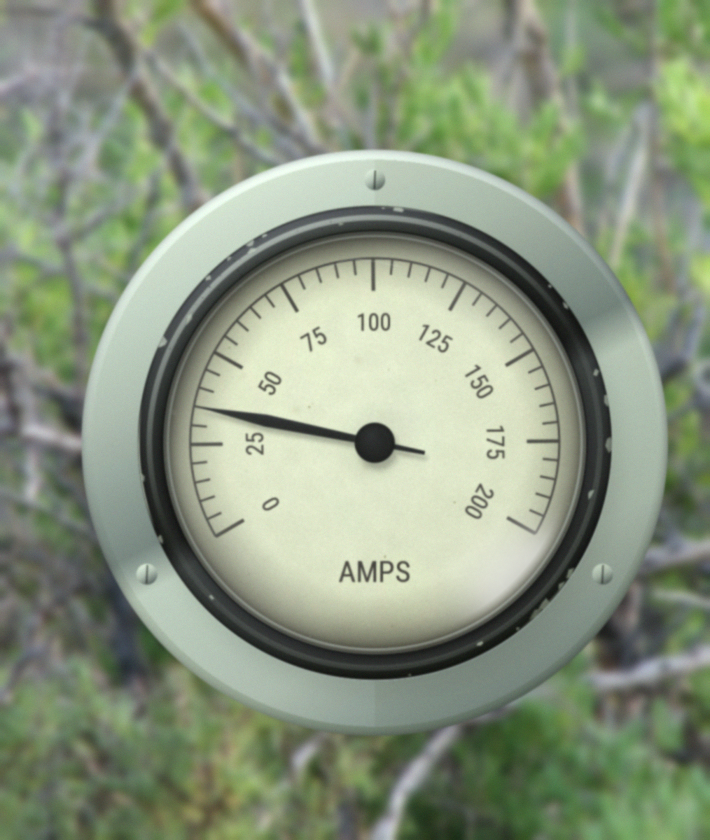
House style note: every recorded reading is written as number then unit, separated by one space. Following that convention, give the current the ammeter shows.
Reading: 35 A
